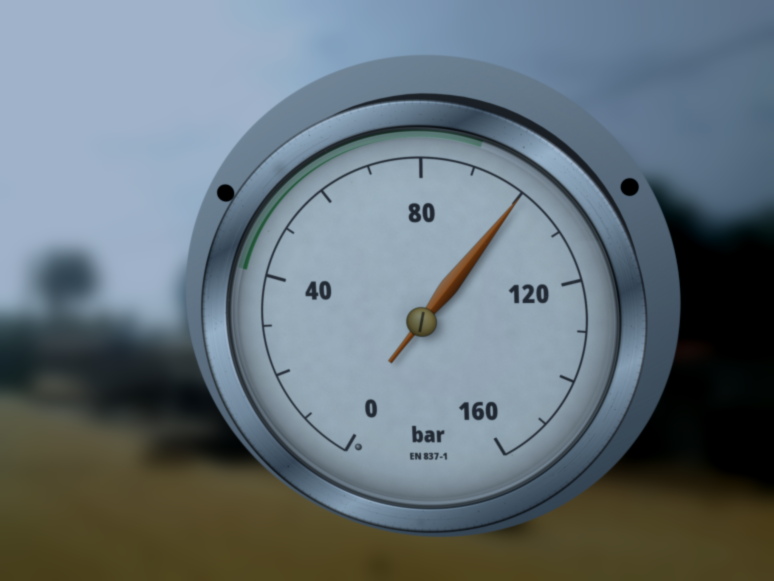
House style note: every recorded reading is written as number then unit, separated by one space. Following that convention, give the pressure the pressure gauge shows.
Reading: 100 bar
